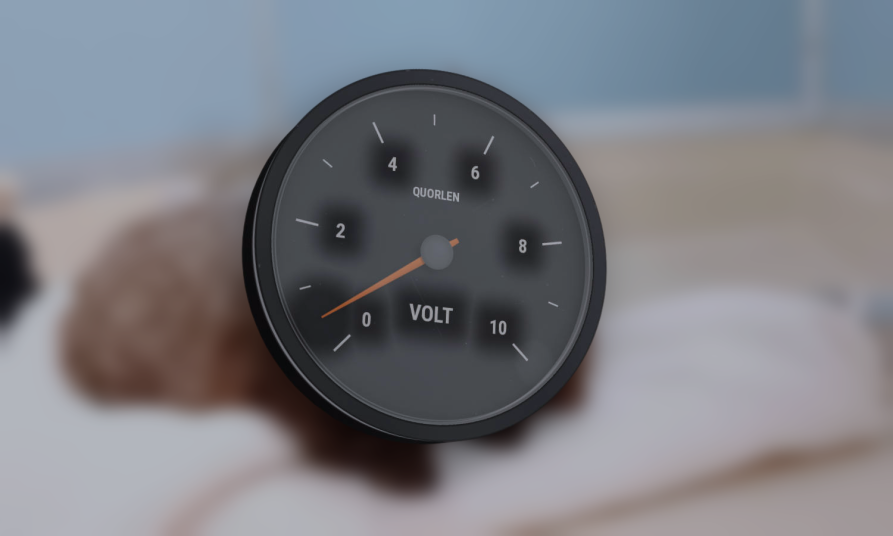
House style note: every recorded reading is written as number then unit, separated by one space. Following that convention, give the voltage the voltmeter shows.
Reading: 0.5 V
